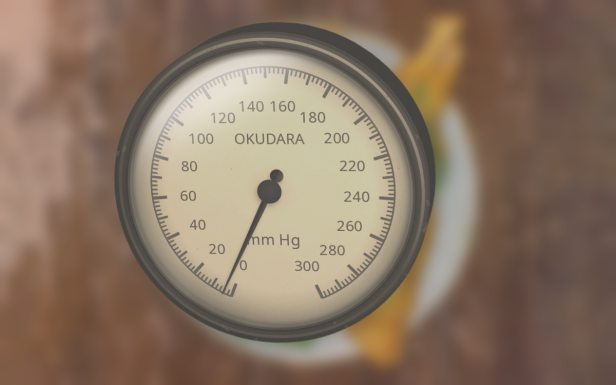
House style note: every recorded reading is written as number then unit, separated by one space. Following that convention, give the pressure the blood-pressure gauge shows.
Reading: 4 mmHg
